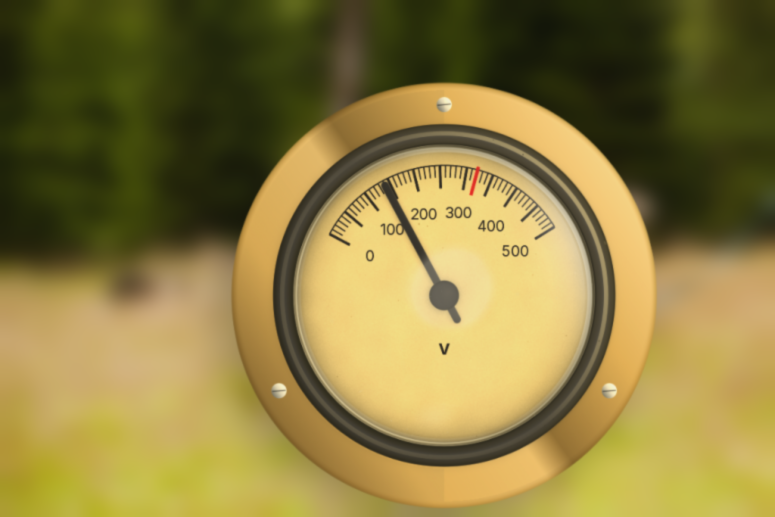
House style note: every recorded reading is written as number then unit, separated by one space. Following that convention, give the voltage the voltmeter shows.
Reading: 140 V
